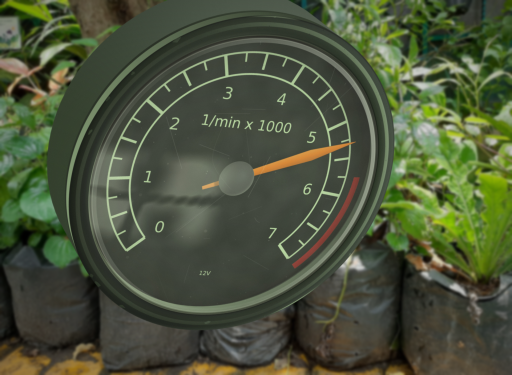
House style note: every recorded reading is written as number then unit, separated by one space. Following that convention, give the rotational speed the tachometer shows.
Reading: 5250 rpm
